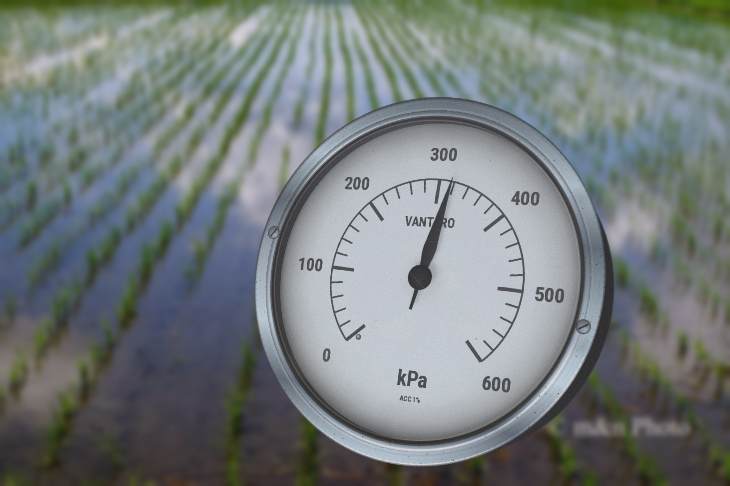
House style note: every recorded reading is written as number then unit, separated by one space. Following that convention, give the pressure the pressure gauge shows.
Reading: 320 kPa
